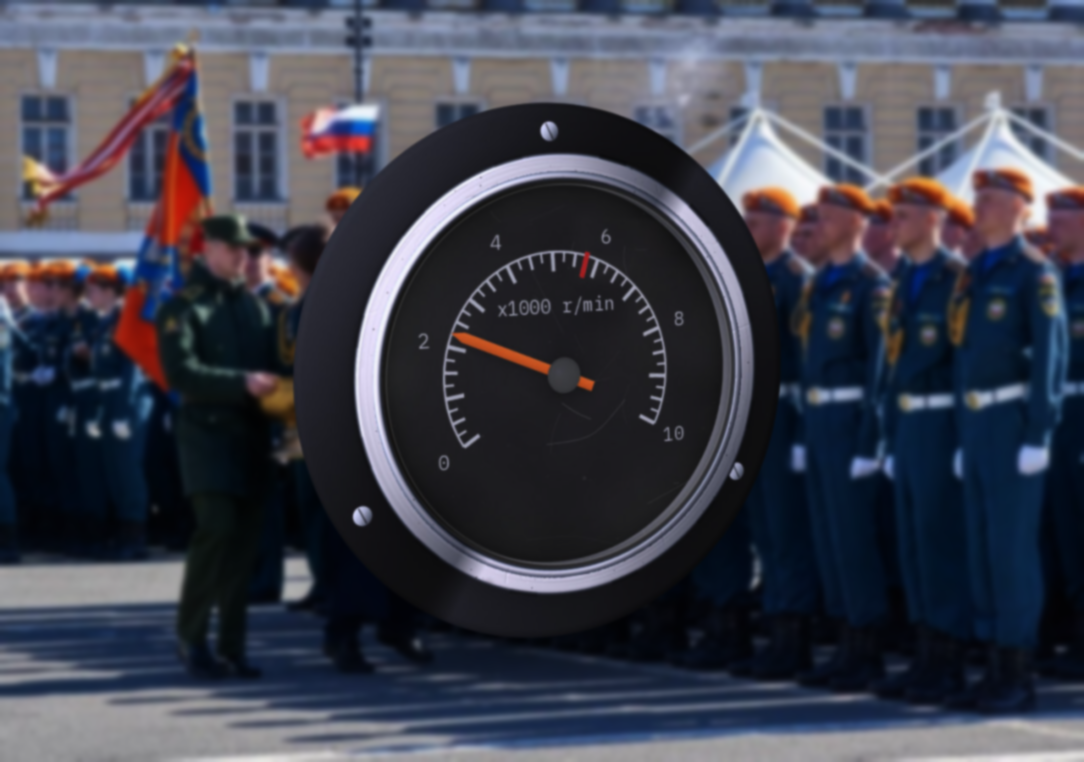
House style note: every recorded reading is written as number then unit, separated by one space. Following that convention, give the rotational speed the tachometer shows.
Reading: 2250 rpm
